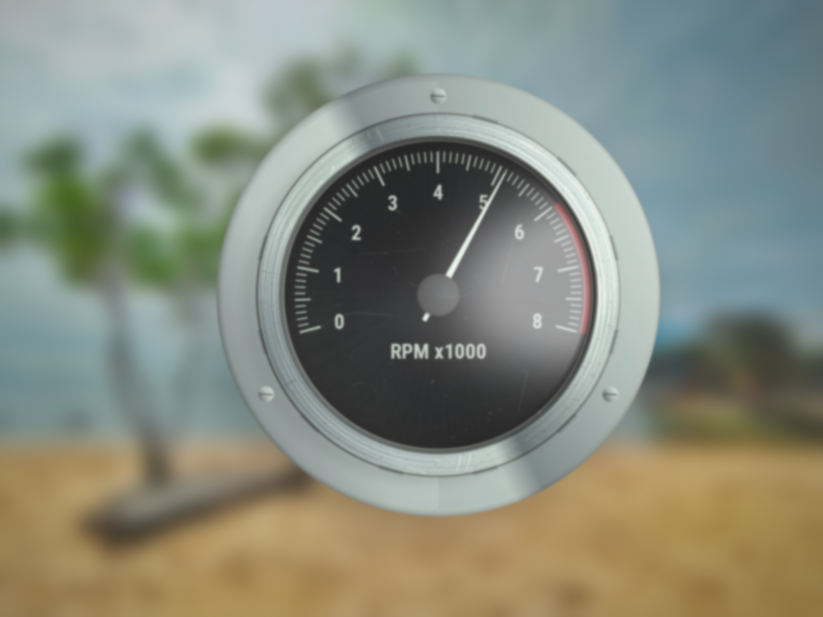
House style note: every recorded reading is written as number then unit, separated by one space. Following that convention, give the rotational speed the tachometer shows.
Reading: 5100 rpm
